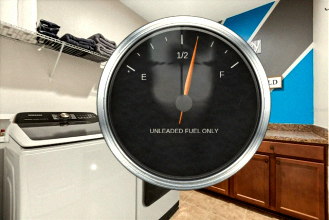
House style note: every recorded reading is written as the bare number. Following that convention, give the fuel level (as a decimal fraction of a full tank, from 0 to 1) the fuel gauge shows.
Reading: 0.625
